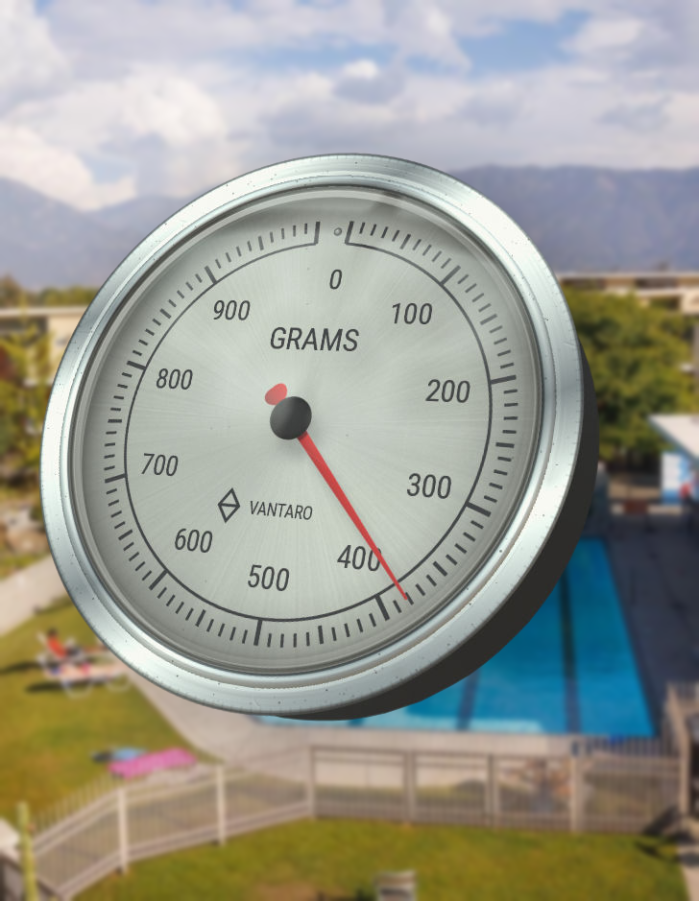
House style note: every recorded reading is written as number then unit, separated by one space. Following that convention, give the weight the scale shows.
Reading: 380 g
